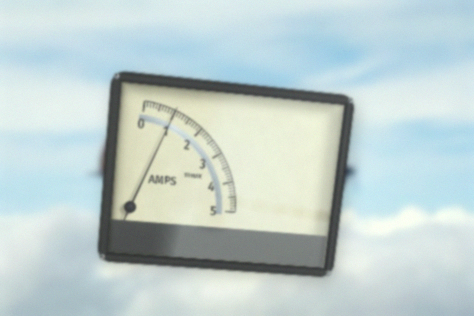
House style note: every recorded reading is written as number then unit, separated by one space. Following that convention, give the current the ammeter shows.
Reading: 1 A
